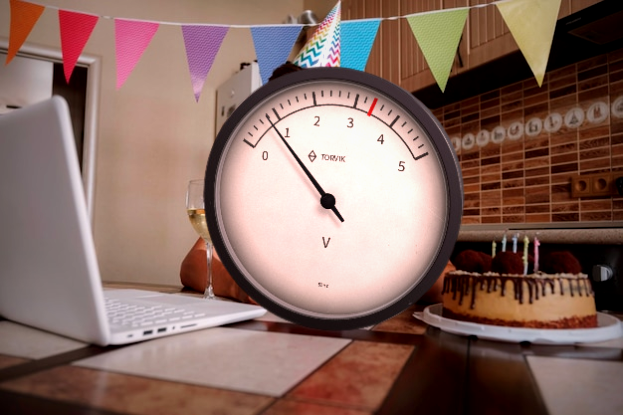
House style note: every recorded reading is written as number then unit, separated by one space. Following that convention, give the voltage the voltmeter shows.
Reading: 0.8 V
